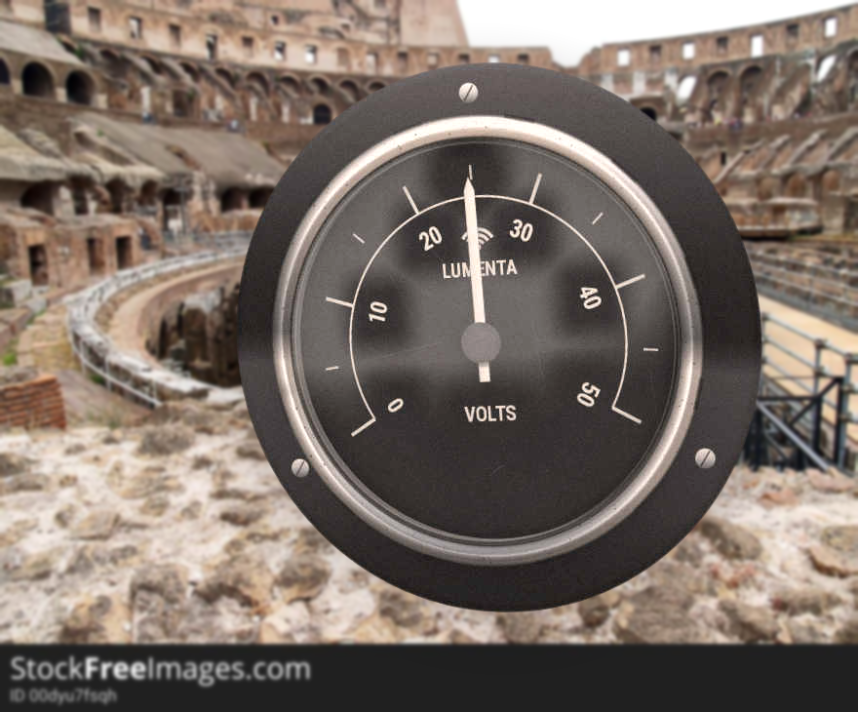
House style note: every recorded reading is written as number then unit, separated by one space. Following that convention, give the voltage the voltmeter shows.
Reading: 25 V
